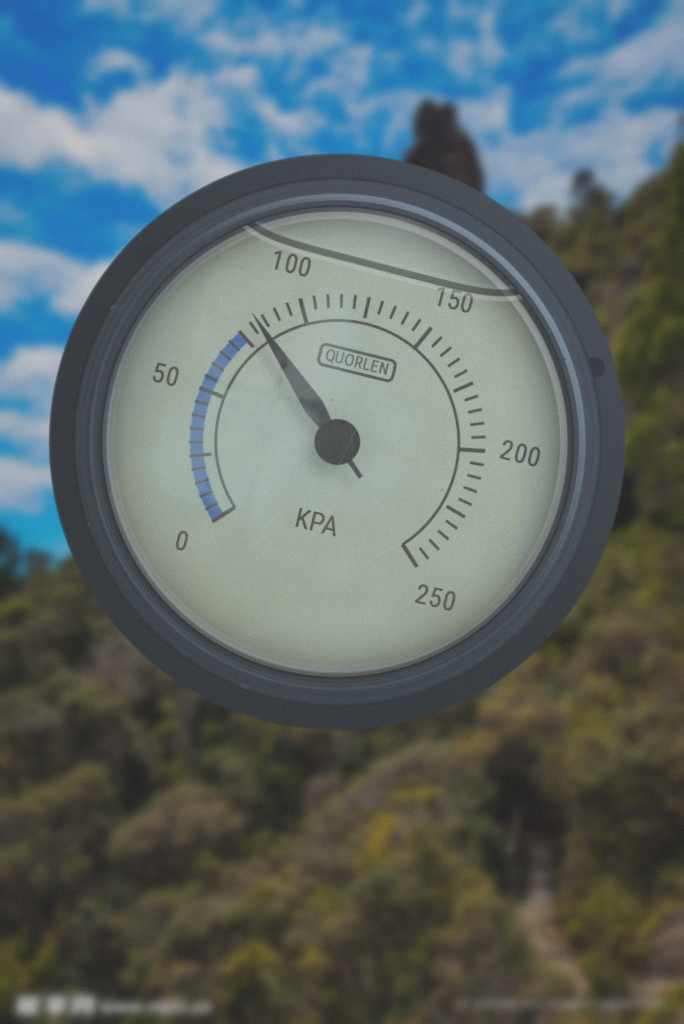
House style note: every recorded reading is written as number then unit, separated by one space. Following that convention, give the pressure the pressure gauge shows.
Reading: 82.5 kPa
